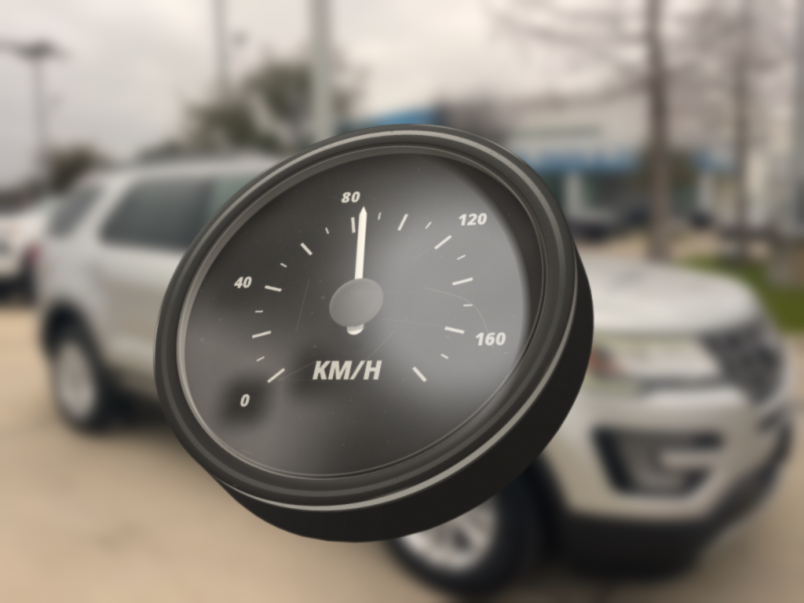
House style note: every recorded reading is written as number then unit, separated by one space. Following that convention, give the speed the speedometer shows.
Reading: 85 km/h
